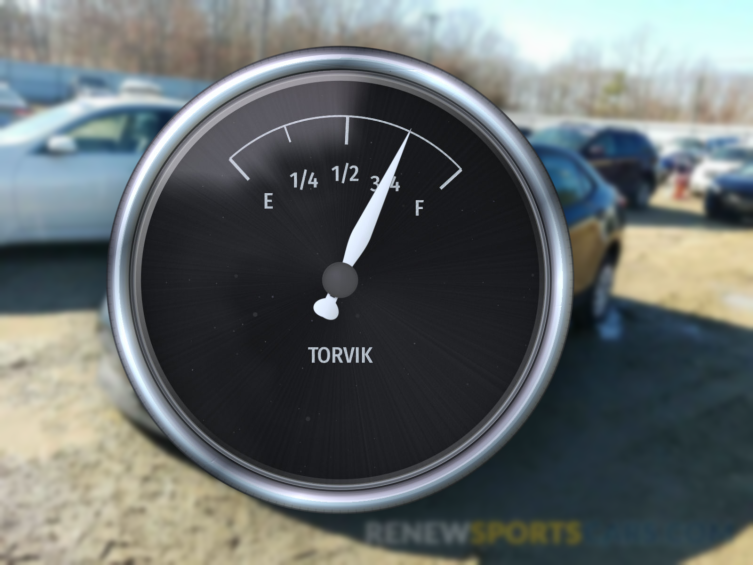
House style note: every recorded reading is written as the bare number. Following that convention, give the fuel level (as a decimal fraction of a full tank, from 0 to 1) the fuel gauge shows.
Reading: 0.75
